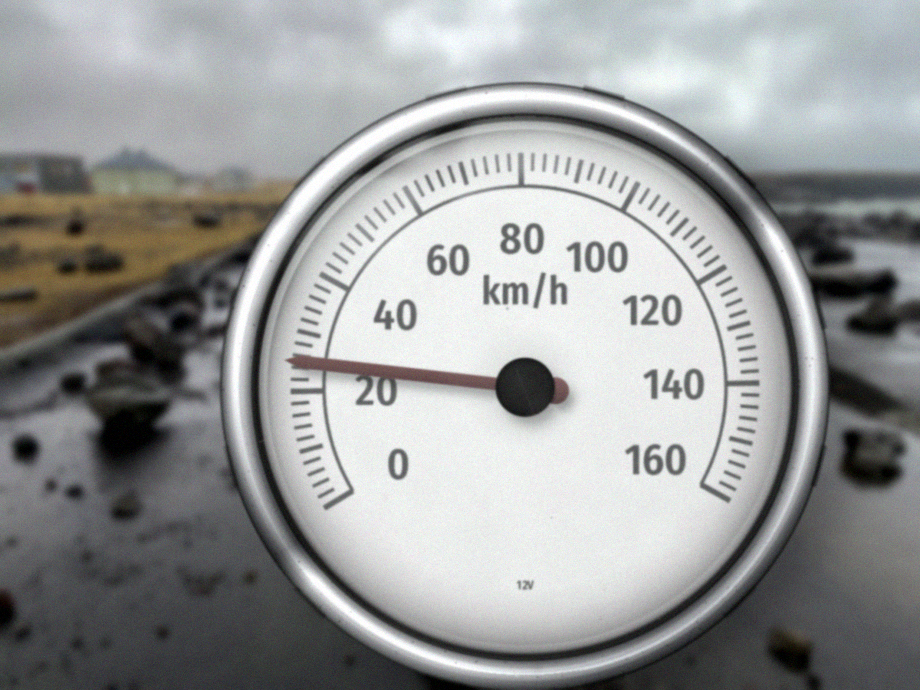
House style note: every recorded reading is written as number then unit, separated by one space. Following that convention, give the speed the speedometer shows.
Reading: 25 km/h
